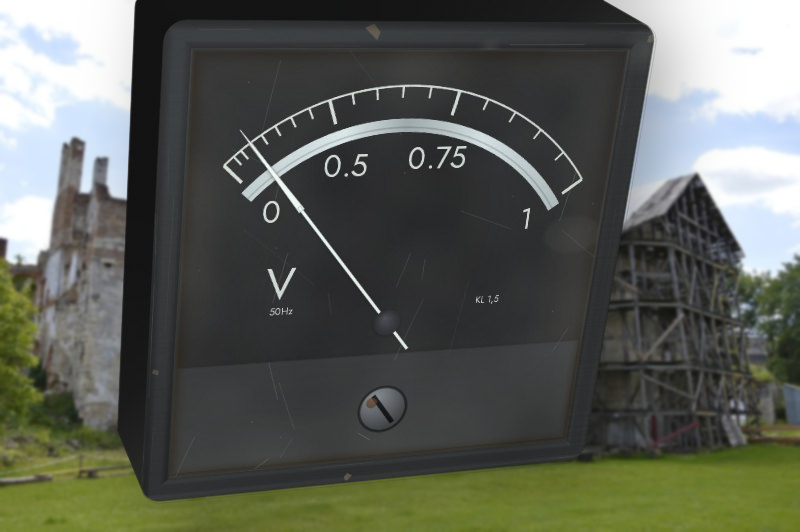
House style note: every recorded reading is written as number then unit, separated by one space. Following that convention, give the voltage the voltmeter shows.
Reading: 0.25 V
